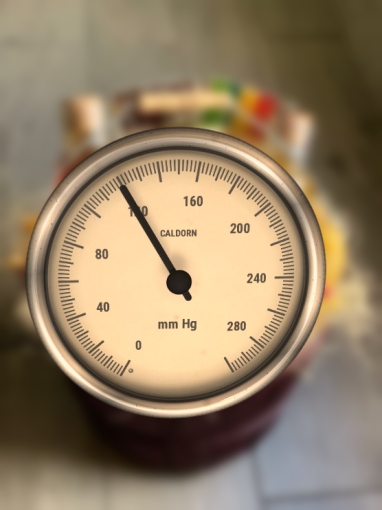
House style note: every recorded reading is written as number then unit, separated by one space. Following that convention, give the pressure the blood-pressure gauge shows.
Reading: 120 mmHg
